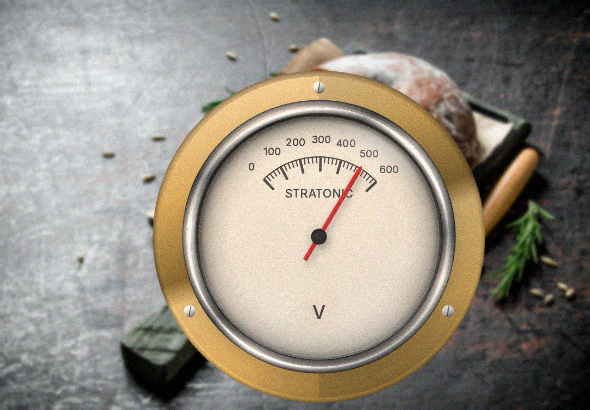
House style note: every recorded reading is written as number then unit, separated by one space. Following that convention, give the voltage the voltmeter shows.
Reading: 500 V
